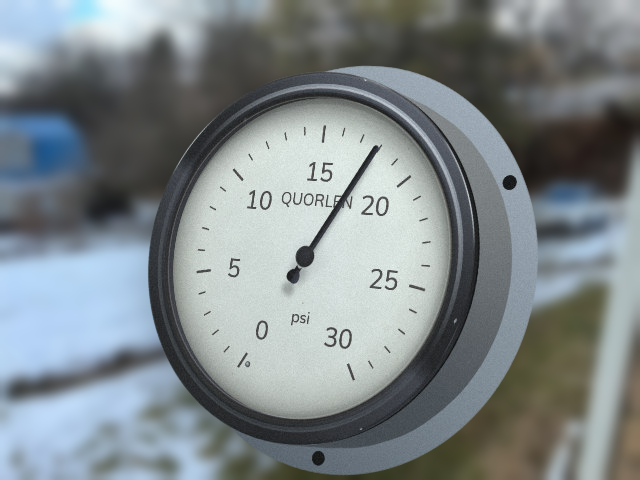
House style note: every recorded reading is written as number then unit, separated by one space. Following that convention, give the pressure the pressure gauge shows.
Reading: 18 psi
